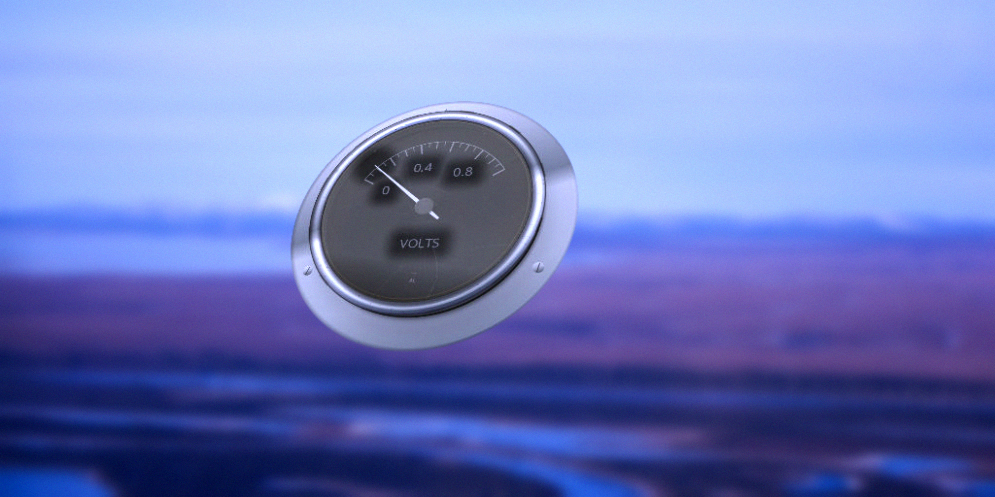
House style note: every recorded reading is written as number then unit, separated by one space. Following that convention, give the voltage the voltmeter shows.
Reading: 0.1 V
